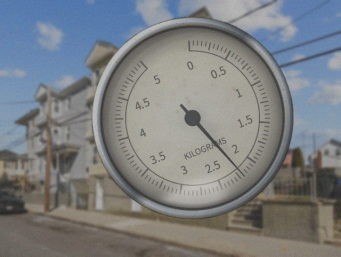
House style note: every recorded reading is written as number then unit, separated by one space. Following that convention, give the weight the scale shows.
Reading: 2.2 kg
